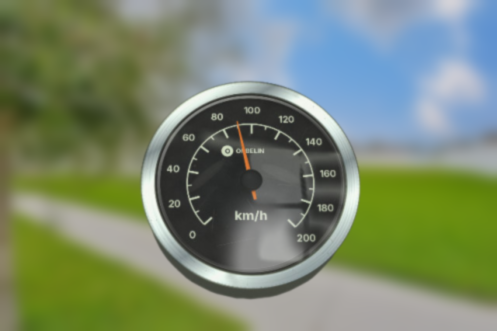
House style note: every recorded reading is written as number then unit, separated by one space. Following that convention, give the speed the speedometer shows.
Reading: 90 km/h
